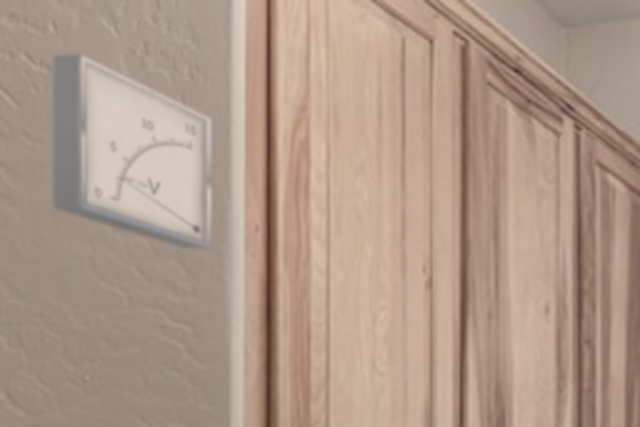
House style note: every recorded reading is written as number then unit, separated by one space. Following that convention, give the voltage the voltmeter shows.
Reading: 2.5 V
